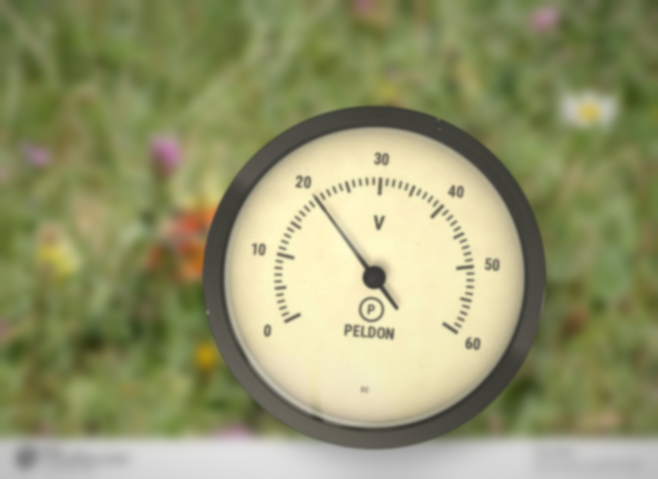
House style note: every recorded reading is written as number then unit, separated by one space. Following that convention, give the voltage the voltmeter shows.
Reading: 20 V
